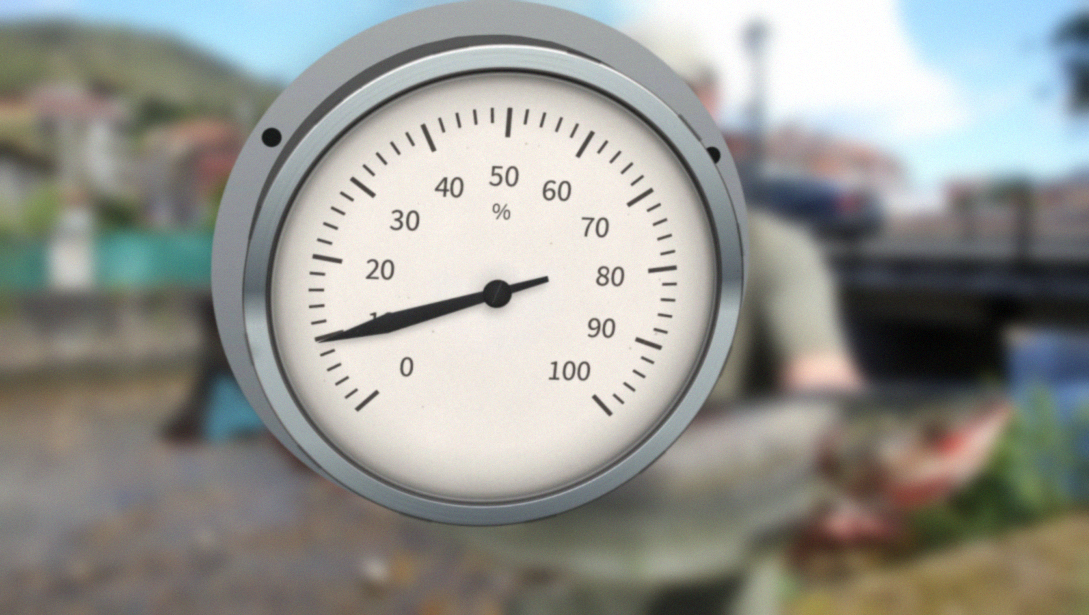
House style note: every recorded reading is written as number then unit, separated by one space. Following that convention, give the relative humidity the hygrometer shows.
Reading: 10 %
